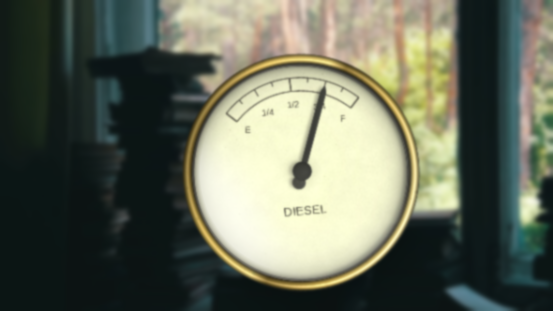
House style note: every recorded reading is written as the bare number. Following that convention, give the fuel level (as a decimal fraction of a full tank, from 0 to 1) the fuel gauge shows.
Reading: 0.75
